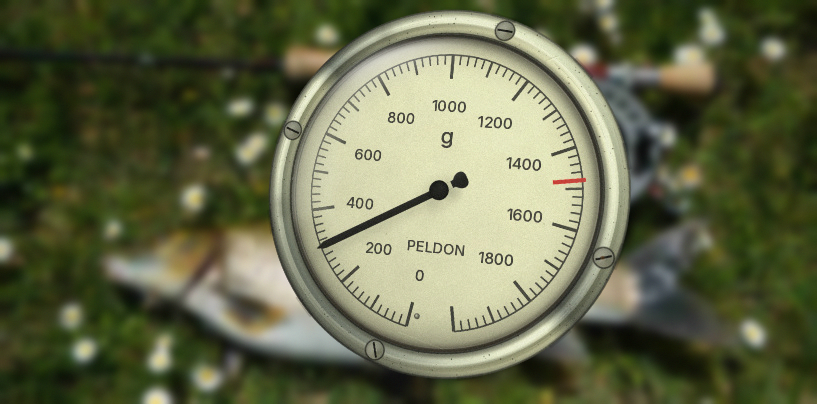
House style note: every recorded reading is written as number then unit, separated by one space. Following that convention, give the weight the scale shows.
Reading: 300 g
